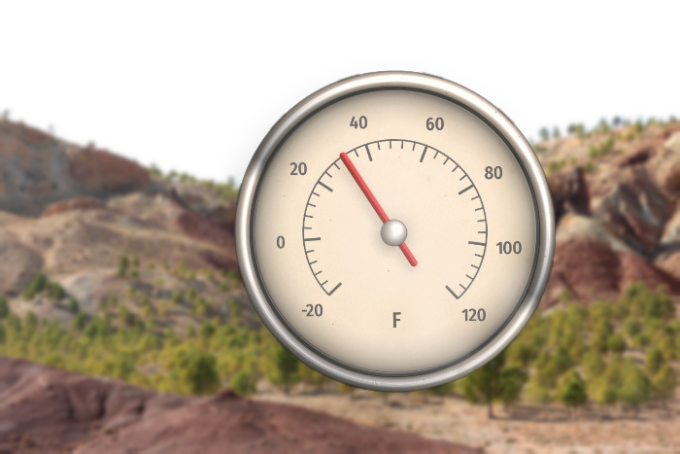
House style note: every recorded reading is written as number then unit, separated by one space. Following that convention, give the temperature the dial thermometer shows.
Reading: 32 °F
